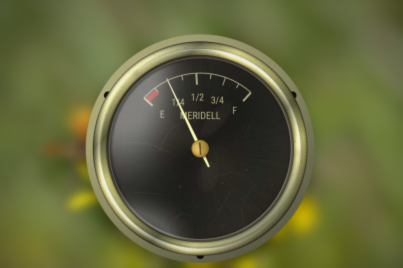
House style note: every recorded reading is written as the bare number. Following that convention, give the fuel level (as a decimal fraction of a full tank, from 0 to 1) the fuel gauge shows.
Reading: 0.25
